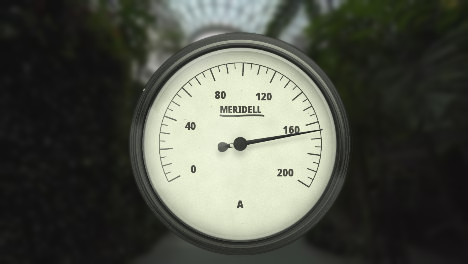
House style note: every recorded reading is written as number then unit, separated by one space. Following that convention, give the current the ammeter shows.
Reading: 165 A
